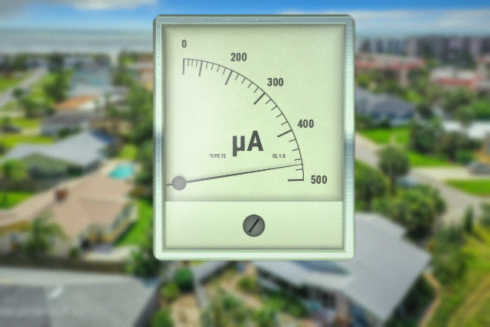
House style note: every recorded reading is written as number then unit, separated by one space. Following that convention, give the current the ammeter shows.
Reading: 470 µA
